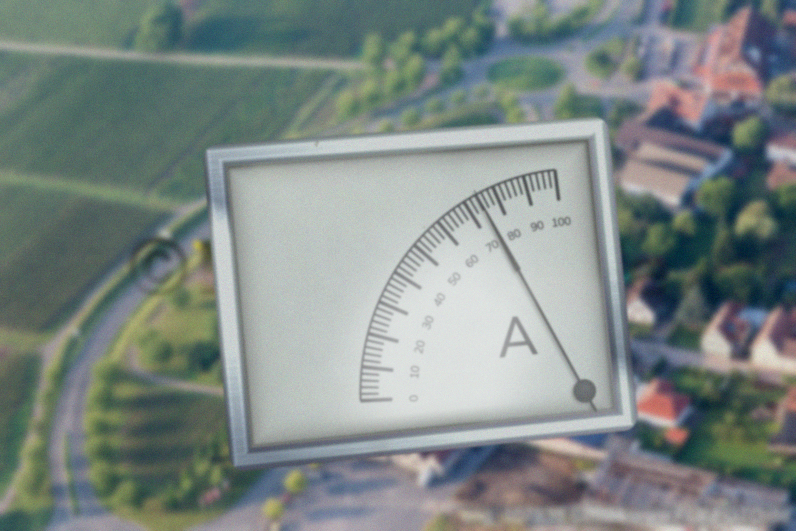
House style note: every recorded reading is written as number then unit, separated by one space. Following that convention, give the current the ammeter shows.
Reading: 74 A
